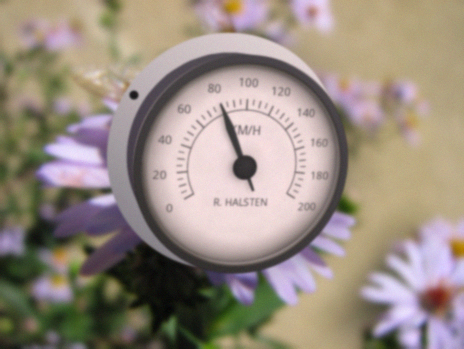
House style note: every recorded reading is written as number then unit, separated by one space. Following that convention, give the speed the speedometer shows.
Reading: 80 km/h
